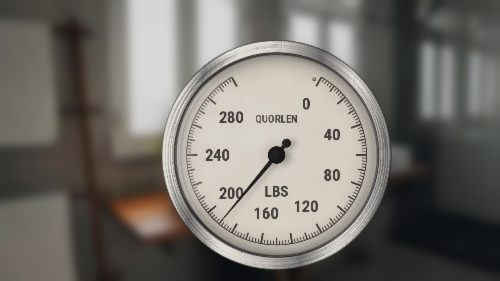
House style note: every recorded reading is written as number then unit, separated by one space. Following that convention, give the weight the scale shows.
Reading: 190 lb
